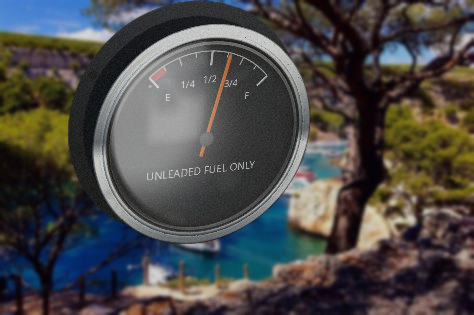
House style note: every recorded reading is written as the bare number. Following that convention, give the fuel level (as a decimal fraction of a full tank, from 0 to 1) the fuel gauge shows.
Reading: 0.625
